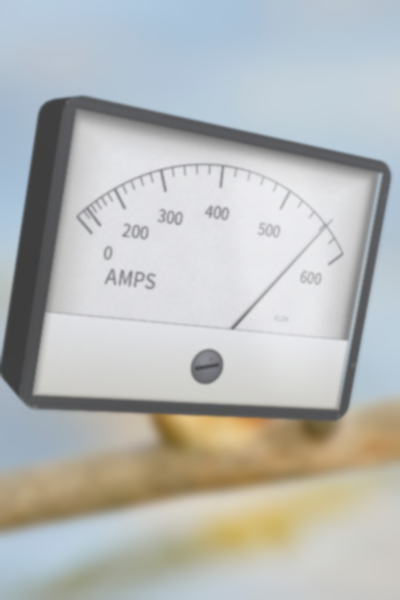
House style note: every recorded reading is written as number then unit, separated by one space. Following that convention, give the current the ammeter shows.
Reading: 560 A
